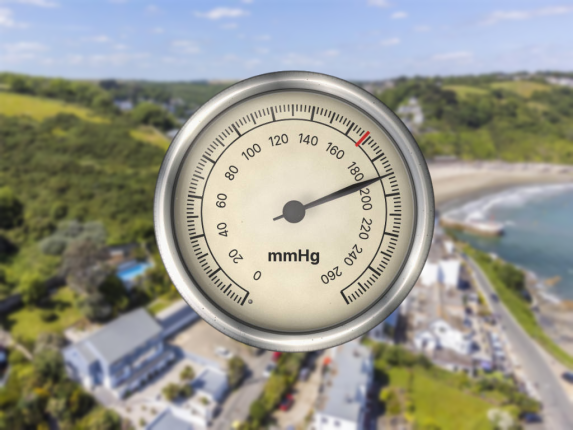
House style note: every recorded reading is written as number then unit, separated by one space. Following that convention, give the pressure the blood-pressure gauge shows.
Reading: 190 mmHg
